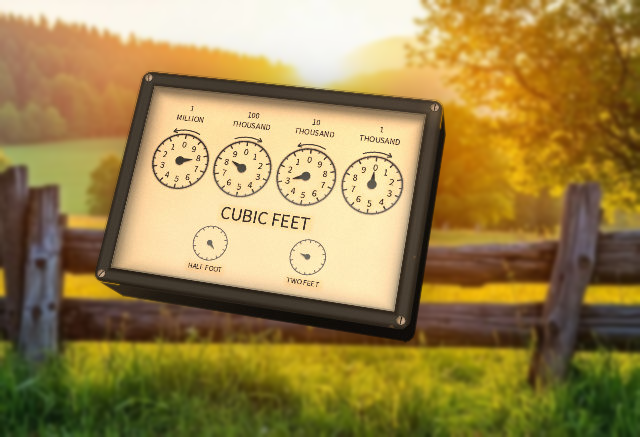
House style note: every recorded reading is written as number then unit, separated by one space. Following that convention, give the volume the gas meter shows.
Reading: 783000 ft³
